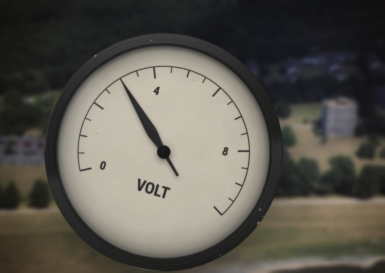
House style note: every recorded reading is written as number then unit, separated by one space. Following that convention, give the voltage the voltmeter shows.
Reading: 3 V
